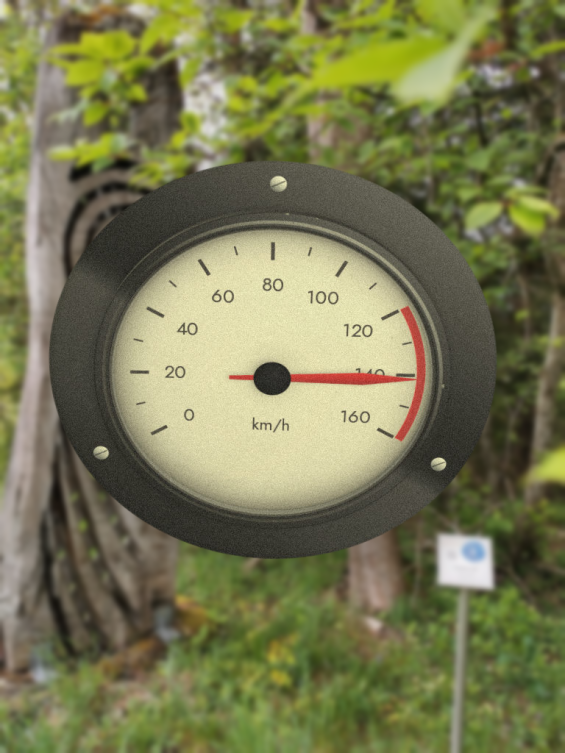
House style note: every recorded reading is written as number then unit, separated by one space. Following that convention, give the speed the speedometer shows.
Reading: 140 km/h
